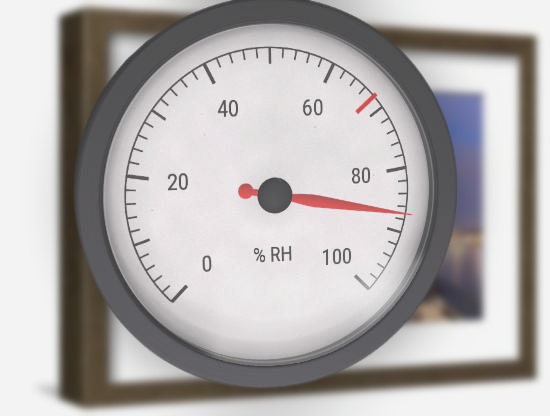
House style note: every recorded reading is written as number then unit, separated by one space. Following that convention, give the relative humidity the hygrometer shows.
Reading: 87 %
